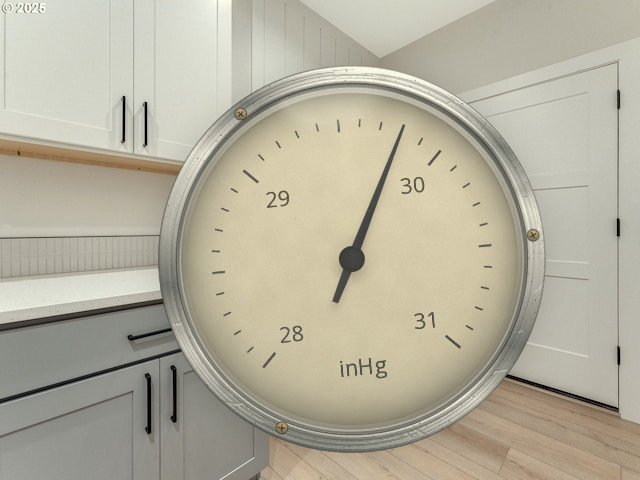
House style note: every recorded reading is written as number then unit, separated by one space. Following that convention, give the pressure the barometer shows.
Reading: 29.8 inHg
